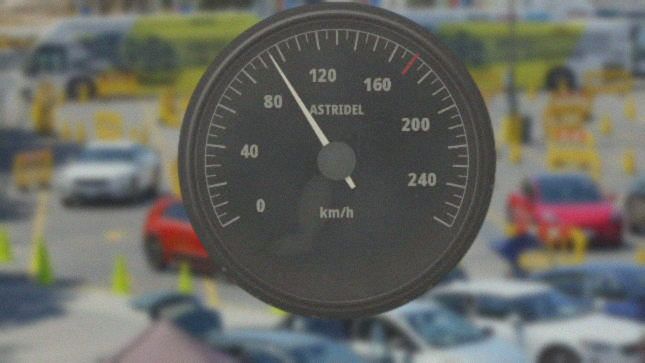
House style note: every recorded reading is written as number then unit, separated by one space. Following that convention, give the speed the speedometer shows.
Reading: 95 km/h
